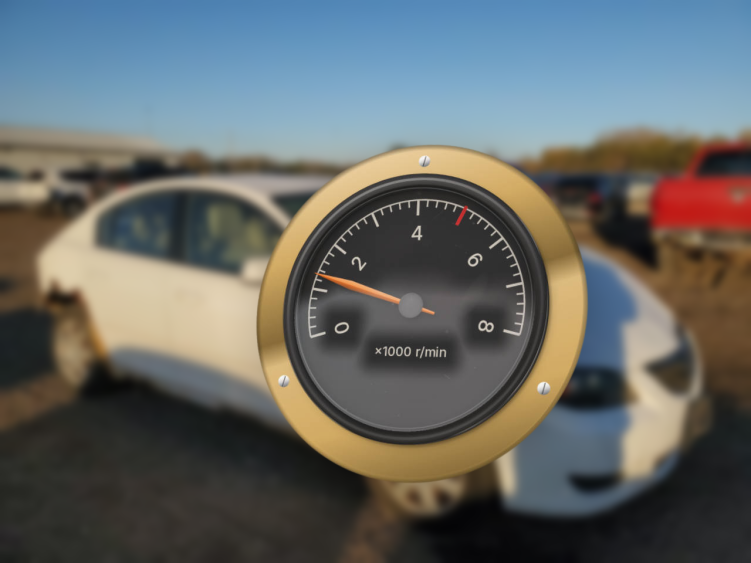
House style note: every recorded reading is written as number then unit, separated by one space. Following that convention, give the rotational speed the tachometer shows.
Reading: 1300 rpm
